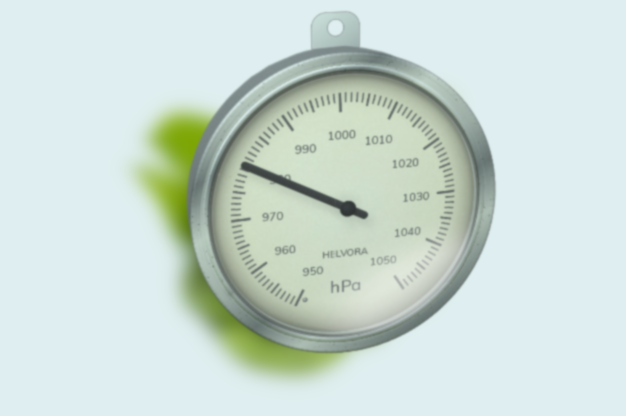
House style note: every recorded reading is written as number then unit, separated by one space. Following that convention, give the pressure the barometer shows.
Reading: 980 hPa
